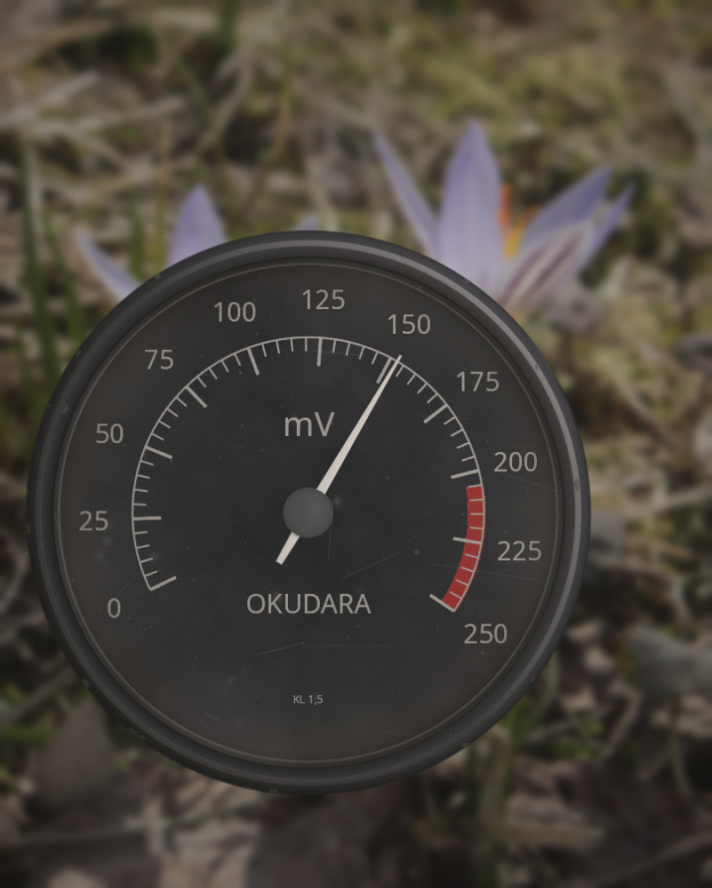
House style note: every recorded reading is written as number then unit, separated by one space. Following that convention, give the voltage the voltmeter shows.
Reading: 152.5 mV
